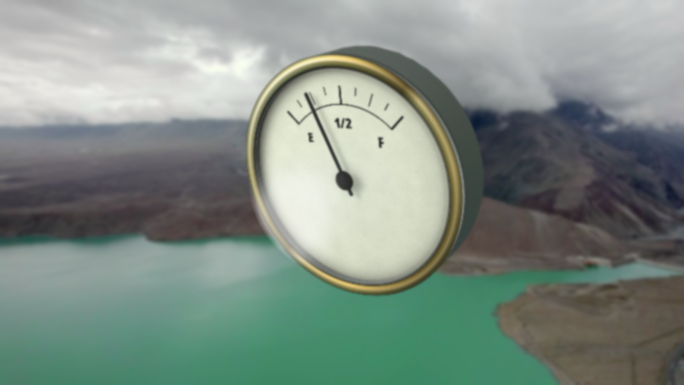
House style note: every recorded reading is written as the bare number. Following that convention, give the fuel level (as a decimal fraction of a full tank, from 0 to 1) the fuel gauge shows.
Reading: 0.25
